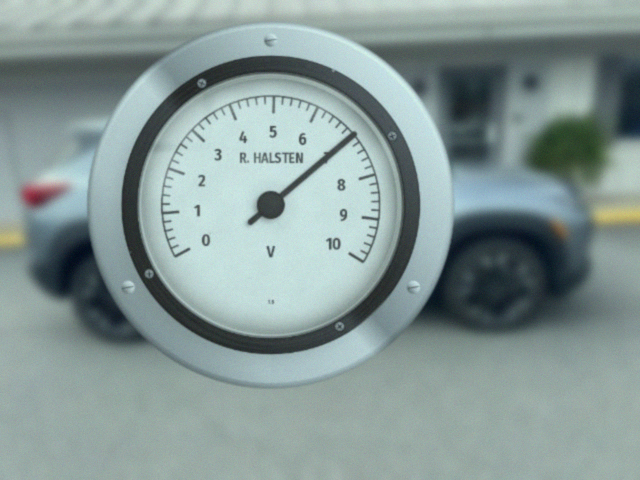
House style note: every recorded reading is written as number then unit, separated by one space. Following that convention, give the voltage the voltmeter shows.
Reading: 7 V
